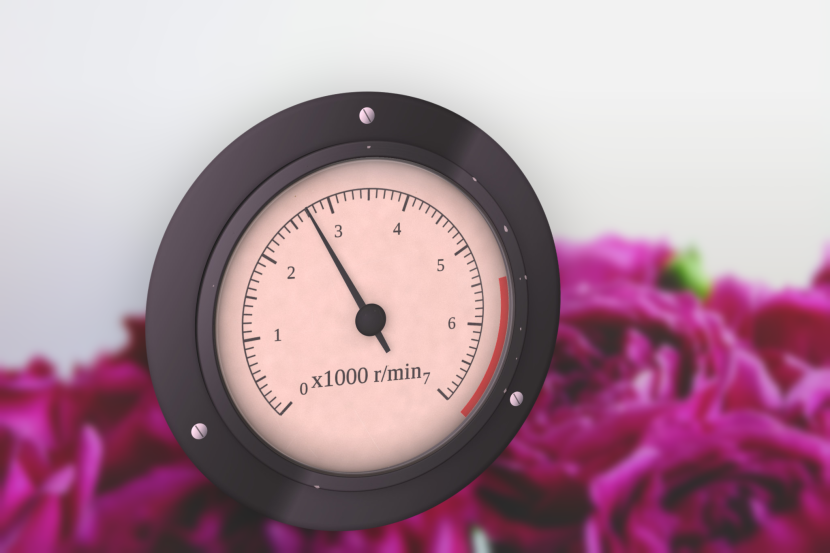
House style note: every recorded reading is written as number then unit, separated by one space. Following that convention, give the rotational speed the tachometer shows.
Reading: 2700 rpm
